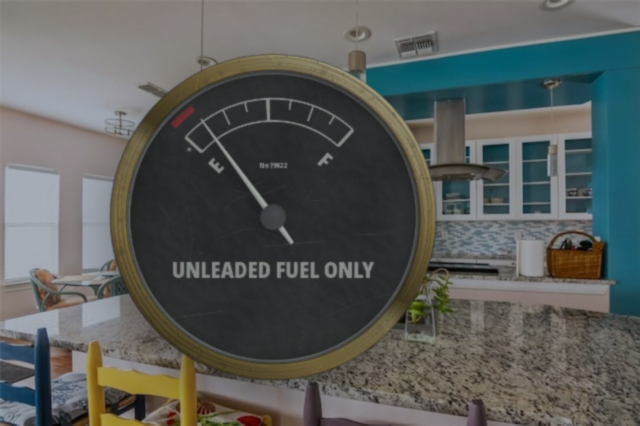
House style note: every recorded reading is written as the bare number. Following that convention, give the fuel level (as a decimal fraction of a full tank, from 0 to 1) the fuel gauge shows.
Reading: 0.125
